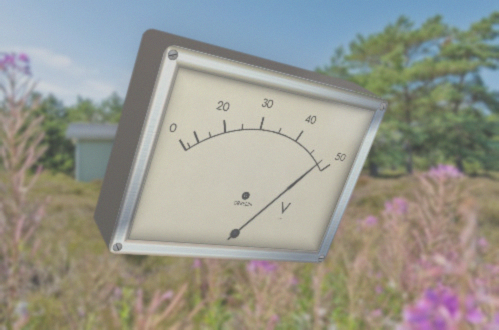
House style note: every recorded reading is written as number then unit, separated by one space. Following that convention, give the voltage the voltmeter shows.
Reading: 47.5 V
